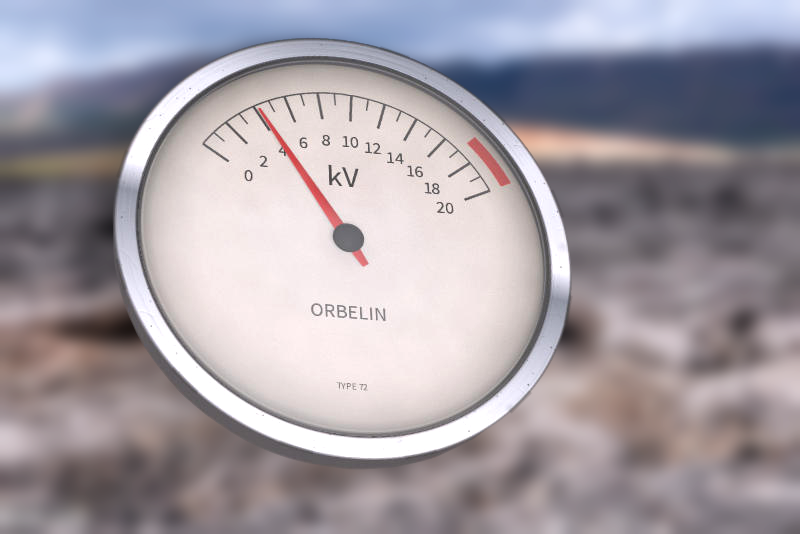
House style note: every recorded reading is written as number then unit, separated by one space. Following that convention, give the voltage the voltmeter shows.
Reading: 4 kV
